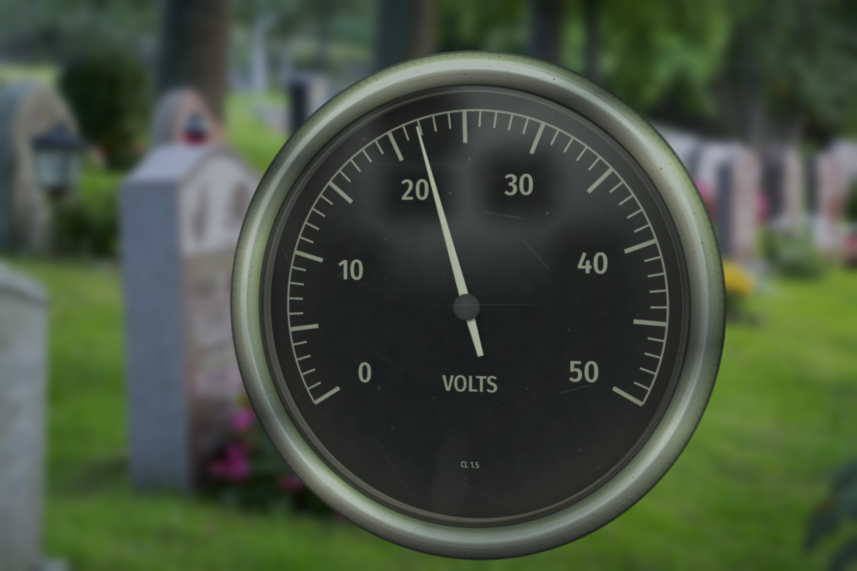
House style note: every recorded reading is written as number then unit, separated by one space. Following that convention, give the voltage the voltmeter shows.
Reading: 22 V
